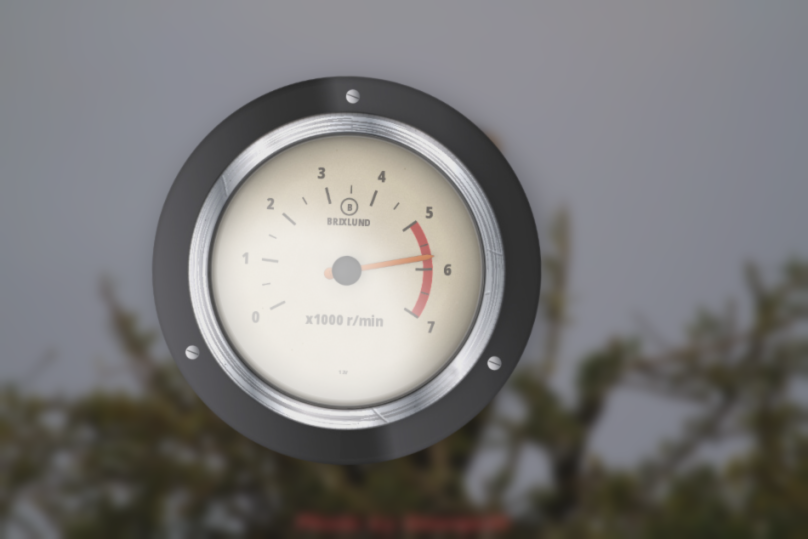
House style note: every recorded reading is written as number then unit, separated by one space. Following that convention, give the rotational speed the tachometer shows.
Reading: 5750 rpm
